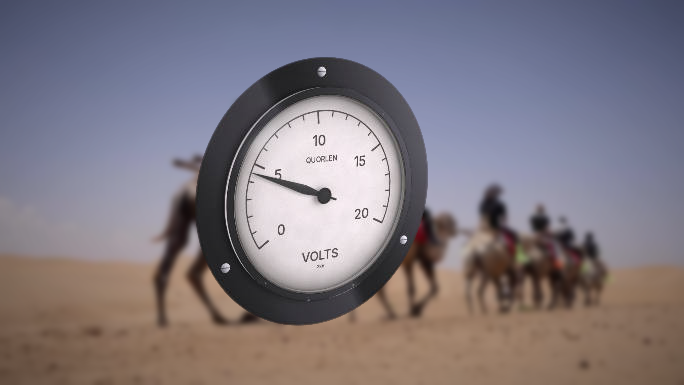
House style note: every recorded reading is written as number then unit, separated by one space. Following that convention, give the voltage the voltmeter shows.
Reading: 4.5 V
